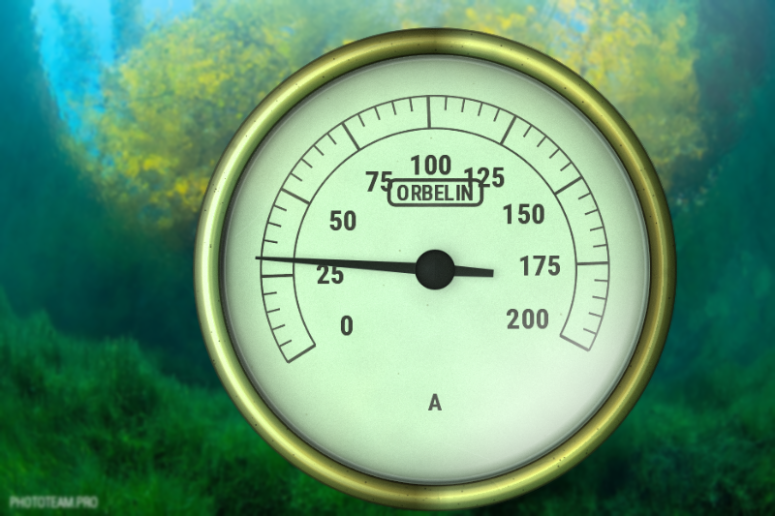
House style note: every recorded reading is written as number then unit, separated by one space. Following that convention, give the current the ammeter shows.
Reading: 30 A
